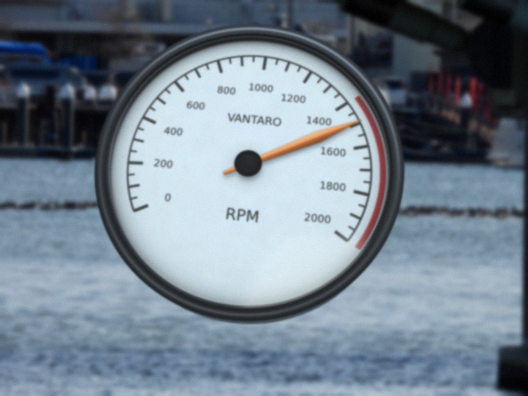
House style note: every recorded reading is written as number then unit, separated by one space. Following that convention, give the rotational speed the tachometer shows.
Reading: 1500 rpm
